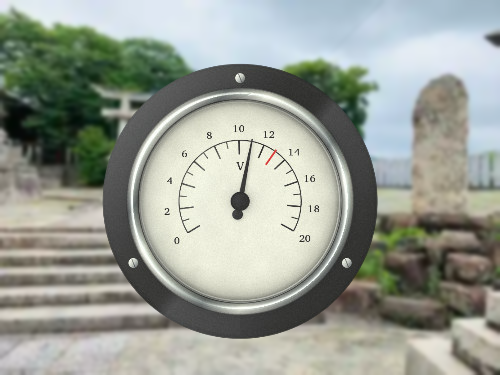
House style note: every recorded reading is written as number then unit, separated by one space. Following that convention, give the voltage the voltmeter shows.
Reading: 11 V
